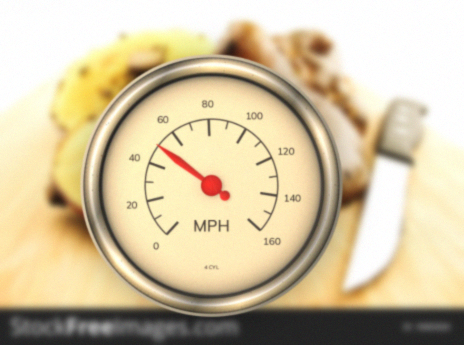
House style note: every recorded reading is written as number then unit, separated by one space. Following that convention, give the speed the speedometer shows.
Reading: 50 mph
